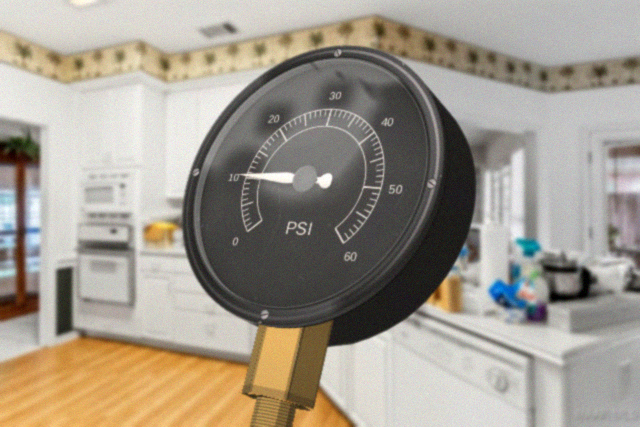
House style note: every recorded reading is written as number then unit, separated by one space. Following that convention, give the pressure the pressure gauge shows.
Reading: 10 psi
